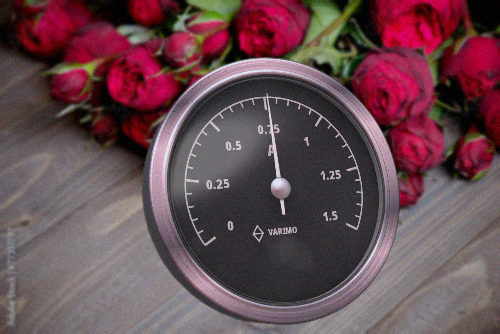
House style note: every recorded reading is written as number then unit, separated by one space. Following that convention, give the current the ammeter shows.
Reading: 0.75 A
